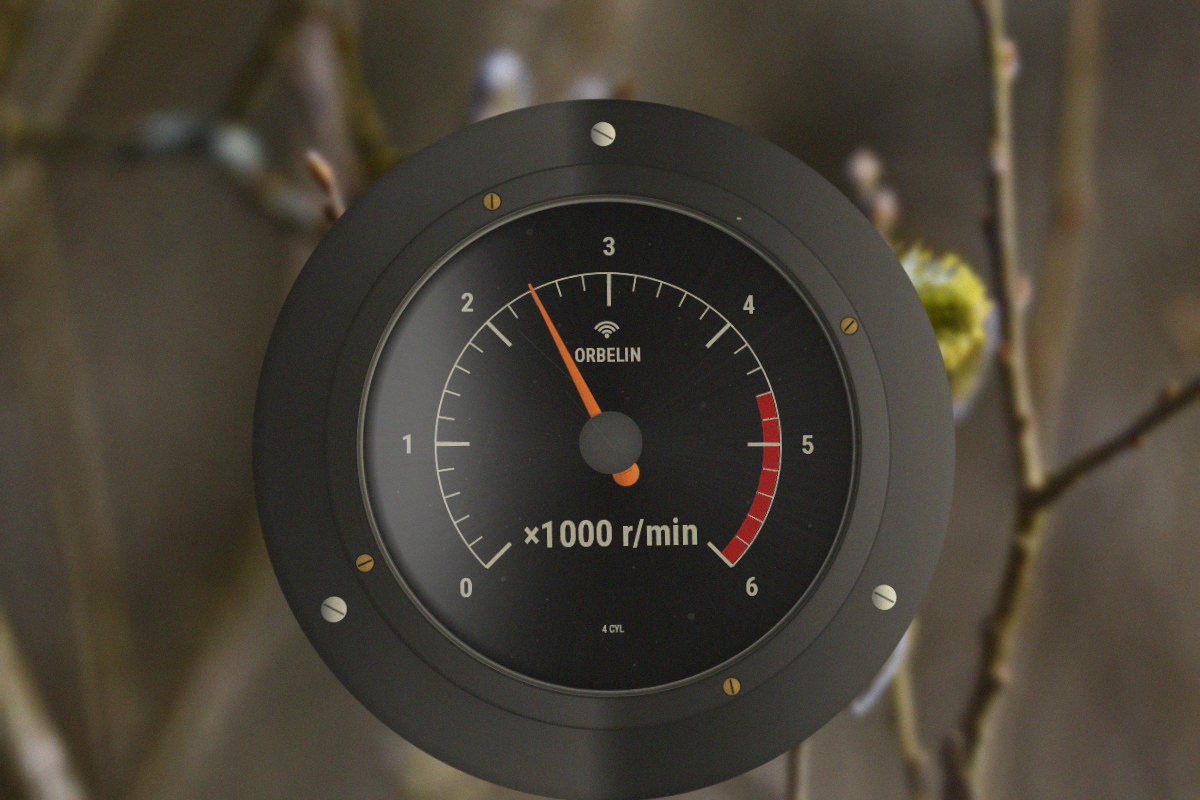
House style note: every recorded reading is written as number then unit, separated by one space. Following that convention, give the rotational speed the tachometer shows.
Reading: 2400 rpm
